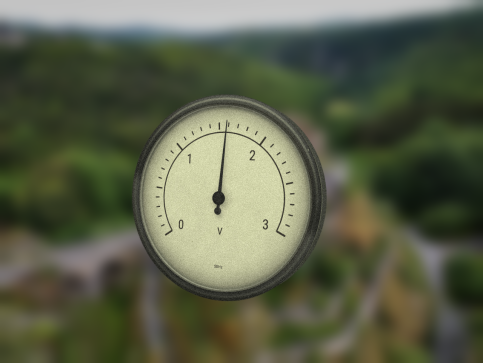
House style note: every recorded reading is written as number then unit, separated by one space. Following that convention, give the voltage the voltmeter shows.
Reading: 1.6 V
